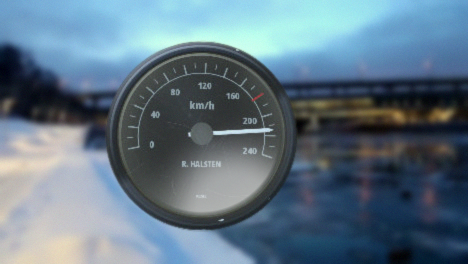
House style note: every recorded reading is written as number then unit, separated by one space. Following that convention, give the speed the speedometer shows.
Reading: 215 km/h
